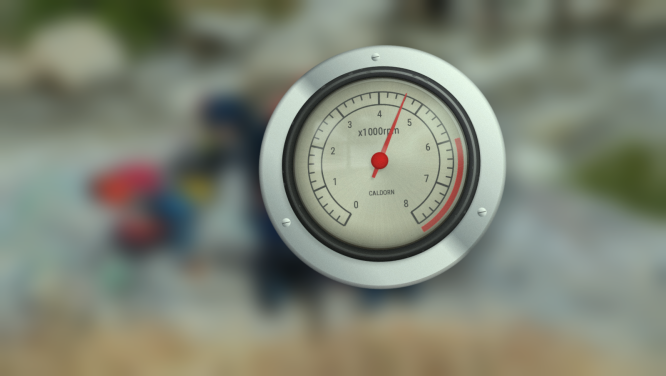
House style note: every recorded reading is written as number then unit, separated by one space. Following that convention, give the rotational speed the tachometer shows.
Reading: 4600 rpm
